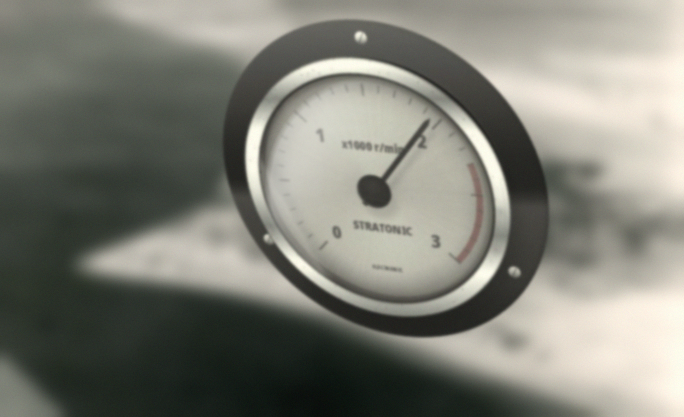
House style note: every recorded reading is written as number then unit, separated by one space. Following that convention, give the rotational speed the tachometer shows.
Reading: 1950 rpm
